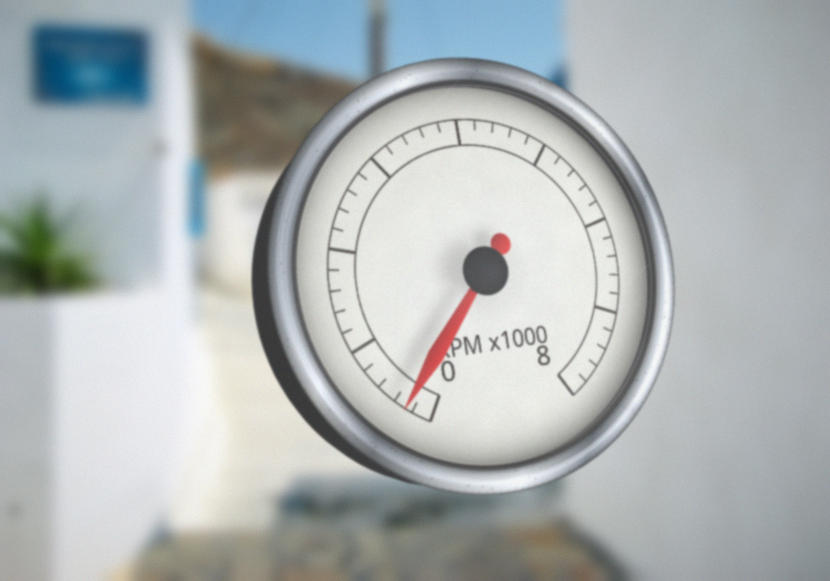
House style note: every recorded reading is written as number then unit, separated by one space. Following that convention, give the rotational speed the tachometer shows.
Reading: 300 rpm
